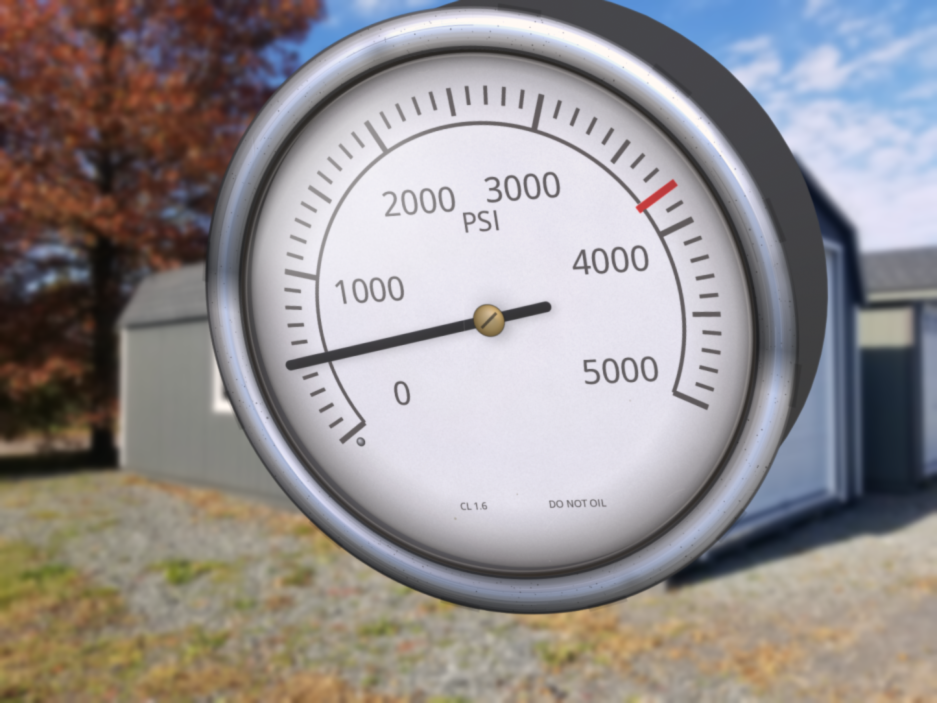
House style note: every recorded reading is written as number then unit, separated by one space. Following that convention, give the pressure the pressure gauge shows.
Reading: 500 psi
